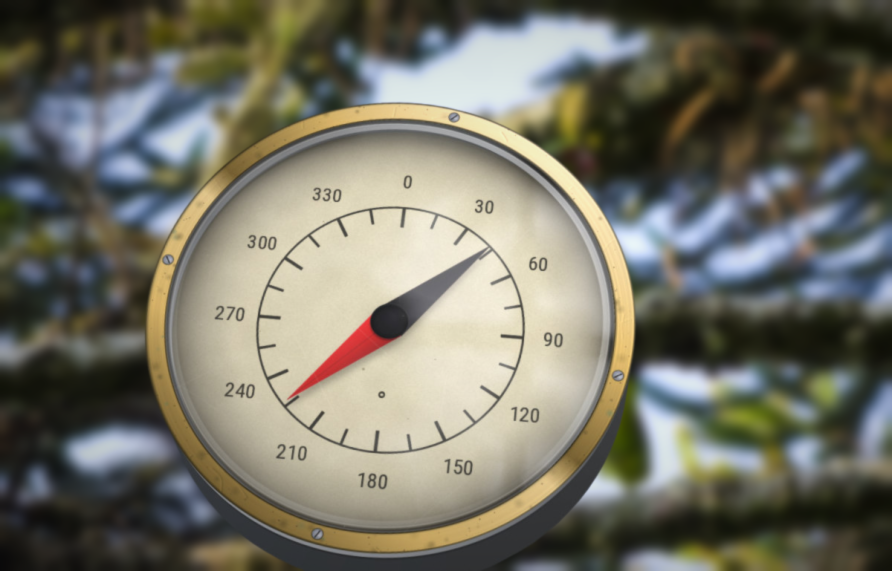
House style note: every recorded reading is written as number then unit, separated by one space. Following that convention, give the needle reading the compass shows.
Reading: 225 °
